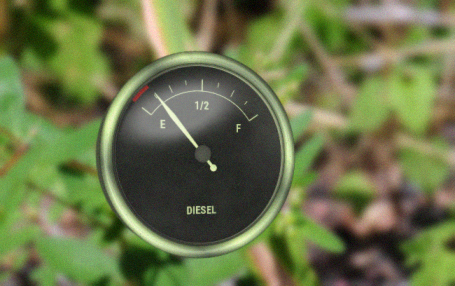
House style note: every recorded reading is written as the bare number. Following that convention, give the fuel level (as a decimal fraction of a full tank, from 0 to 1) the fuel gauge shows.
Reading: 0.125
